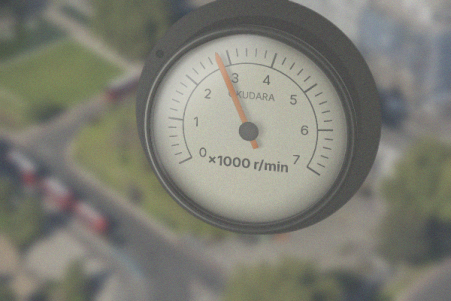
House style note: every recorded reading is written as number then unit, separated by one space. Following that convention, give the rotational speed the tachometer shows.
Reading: 2800 rpm
